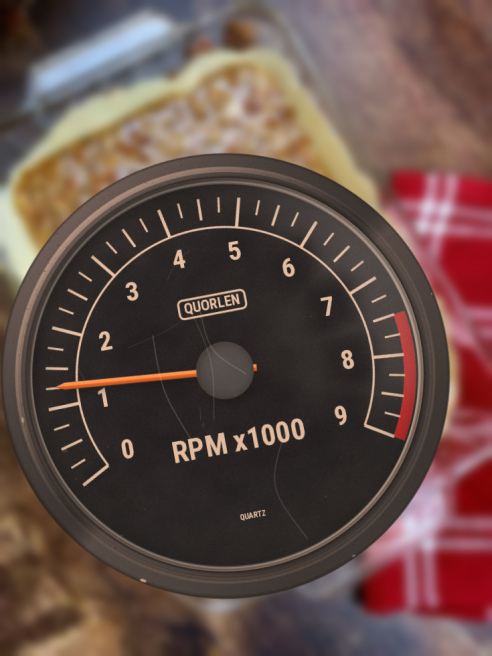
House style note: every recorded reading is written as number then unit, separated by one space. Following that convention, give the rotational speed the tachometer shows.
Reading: 1250 rpm
